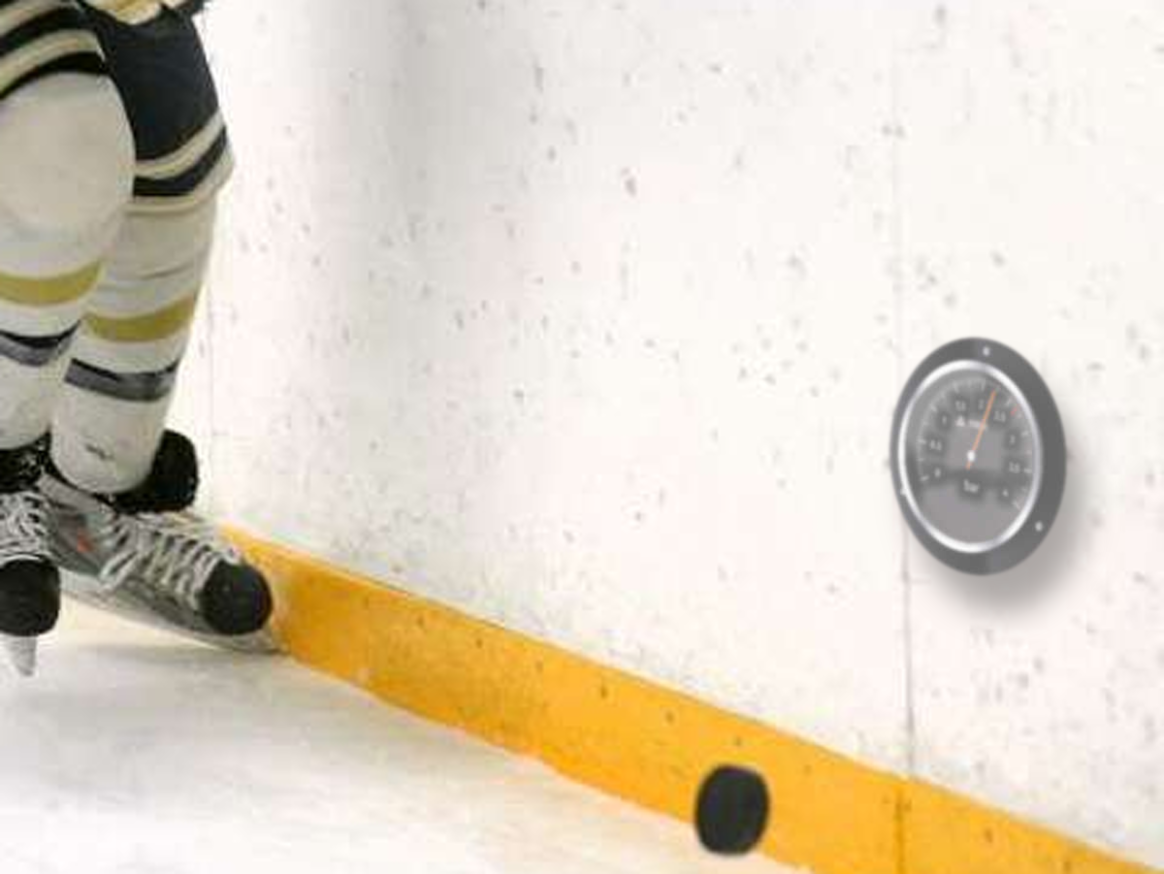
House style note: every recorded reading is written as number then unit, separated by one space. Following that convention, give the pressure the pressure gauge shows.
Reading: 2.25 bar
